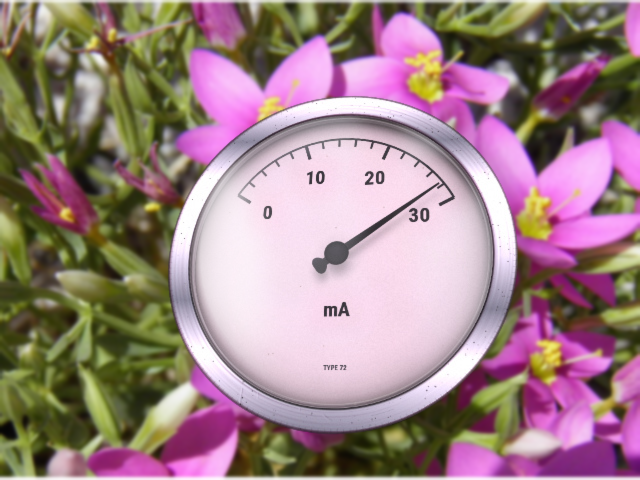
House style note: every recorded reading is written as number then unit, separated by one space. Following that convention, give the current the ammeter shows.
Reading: 28 mA
